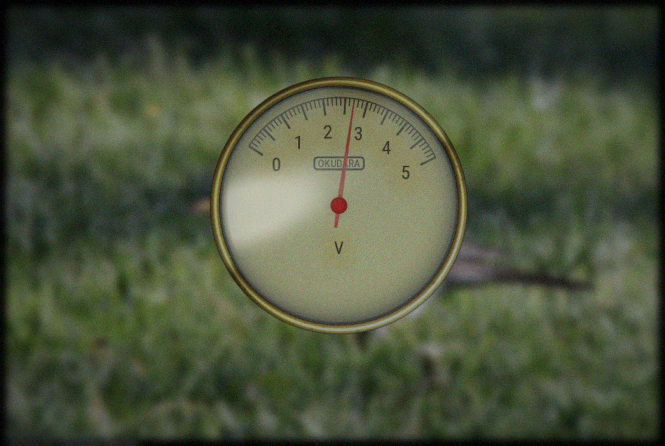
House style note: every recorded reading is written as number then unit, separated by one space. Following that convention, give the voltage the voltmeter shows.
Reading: 2.7 V
